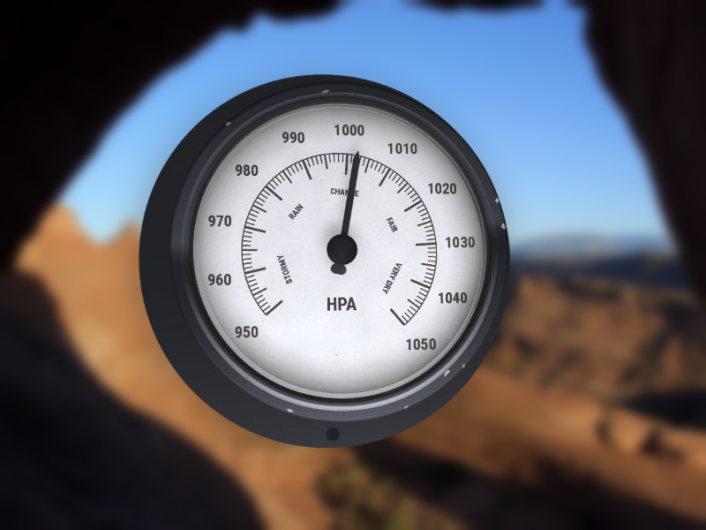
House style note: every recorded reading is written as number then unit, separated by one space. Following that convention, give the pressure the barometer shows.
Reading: 1002 hPa
